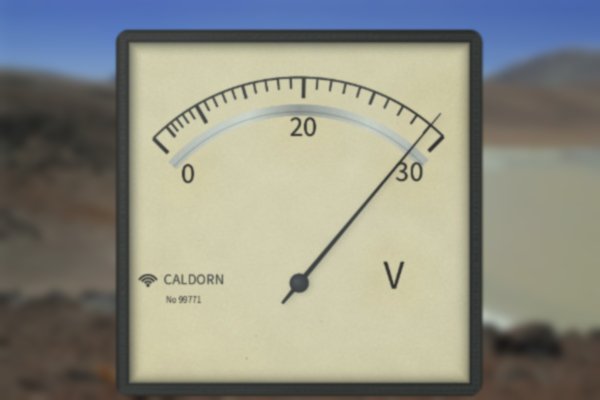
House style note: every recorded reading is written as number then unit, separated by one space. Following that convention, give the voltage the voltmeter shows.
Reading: 29 V
